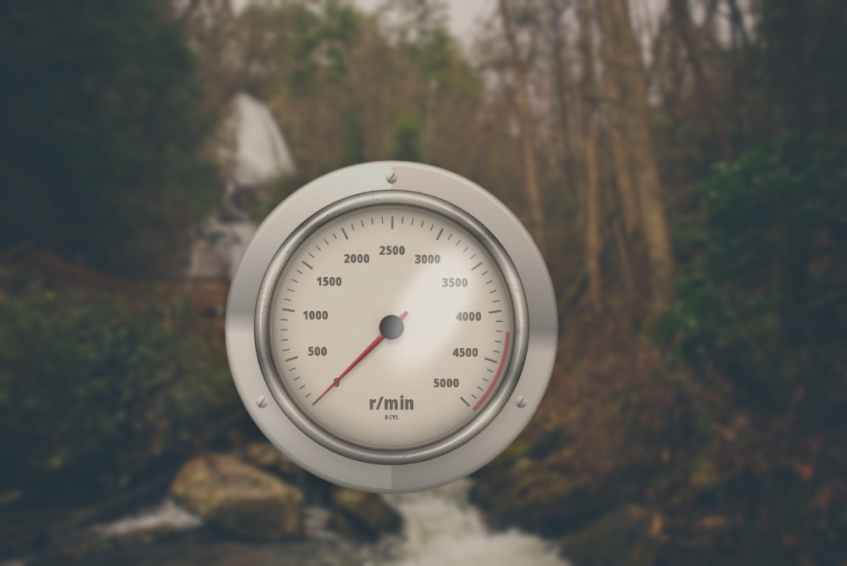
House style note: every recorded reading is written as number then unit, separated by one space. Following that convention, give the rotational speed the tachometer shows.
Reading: 0 rpm
